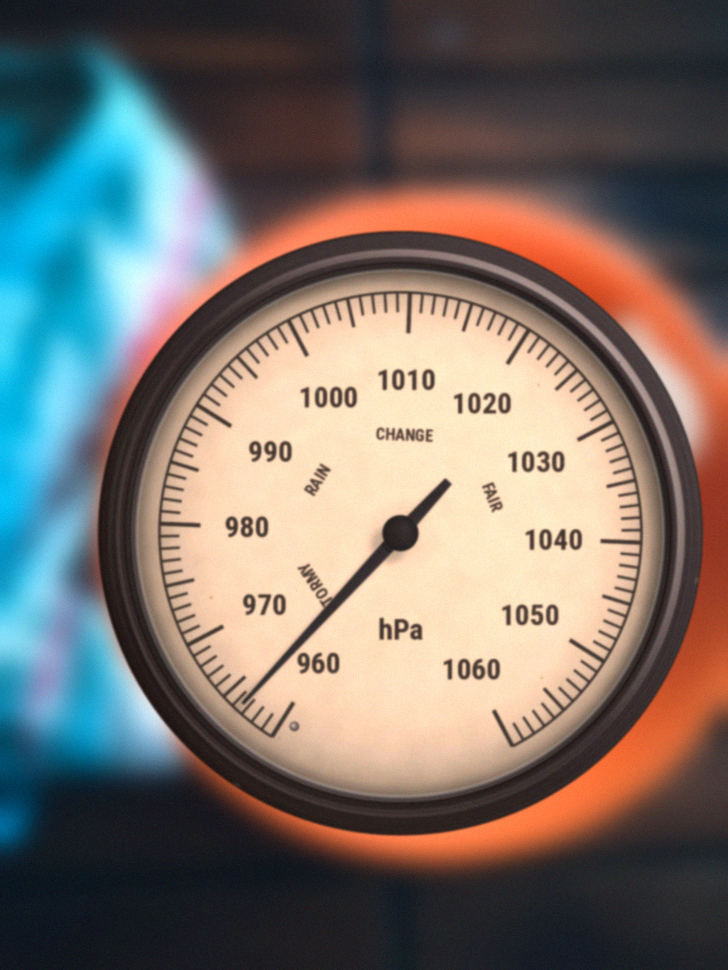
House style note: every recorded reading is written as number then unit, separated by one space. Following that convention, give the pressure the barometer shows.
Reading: 963.5 hPa
